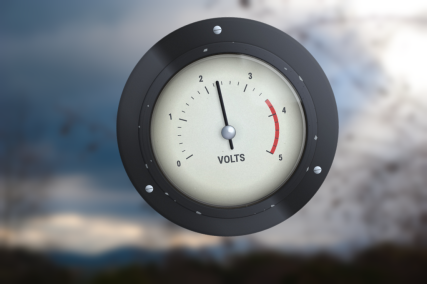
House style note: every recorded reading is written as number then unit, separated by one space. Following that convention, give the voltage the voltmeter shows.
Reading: 2.3 V
